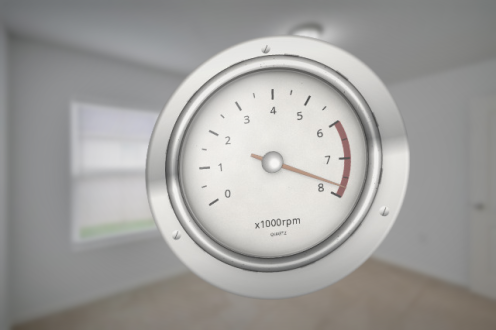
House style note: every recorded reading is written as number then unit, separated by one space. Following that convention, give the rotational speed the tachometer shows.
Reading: 7750 rpm
